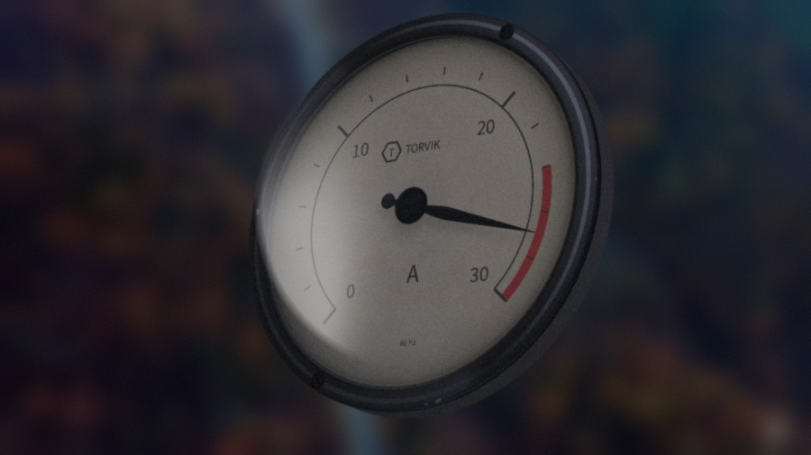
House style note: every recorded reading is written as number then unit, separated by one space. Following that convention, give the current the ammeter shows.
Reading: 27 A
